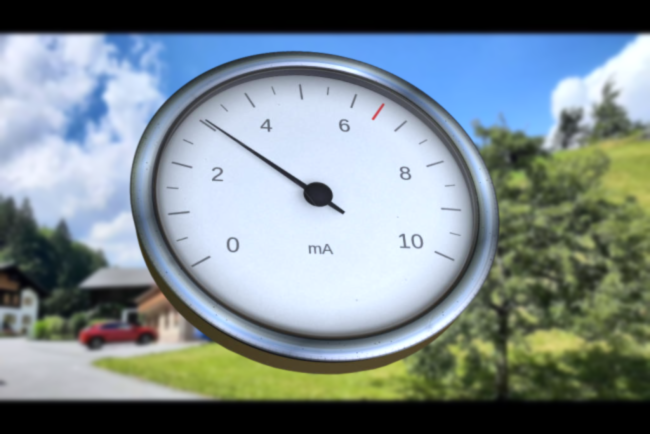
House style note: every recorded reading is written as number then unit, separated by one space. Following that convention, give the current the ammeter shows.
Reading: 3 mA
